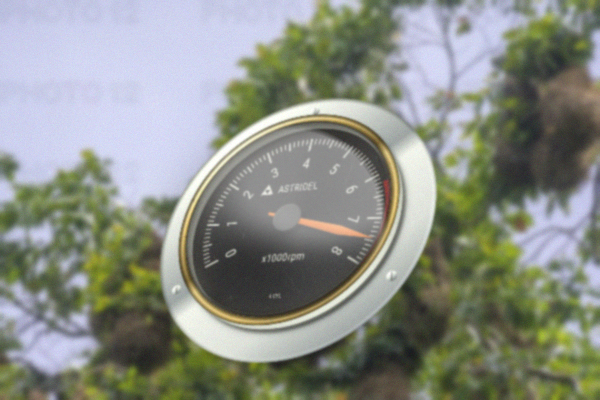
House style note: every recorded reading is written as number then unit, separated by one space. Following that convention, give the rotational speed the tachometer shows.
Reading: 7500 rpm
